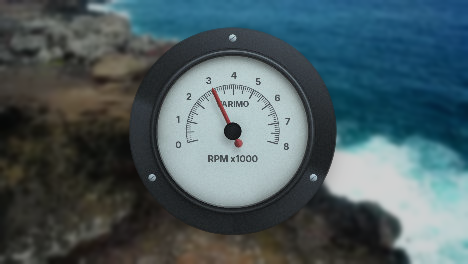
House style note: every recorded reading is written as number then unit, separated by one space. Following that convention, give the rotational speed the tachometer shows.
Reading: 3000 rpm
